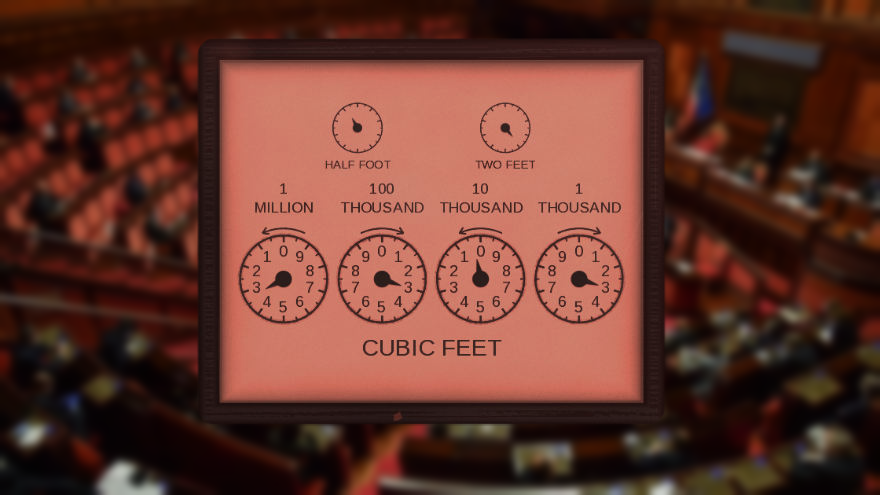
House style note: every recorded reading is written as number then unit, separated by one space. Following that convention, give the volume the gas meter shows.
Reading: 330300 ft³
